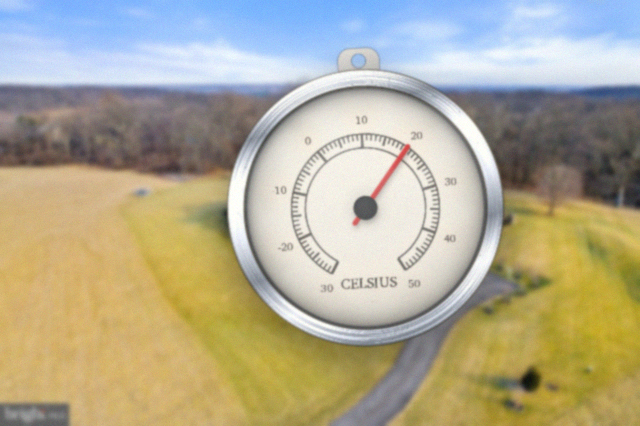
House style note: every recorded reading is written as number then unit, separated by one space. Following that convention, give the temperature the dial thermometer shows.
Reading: 20 °C
